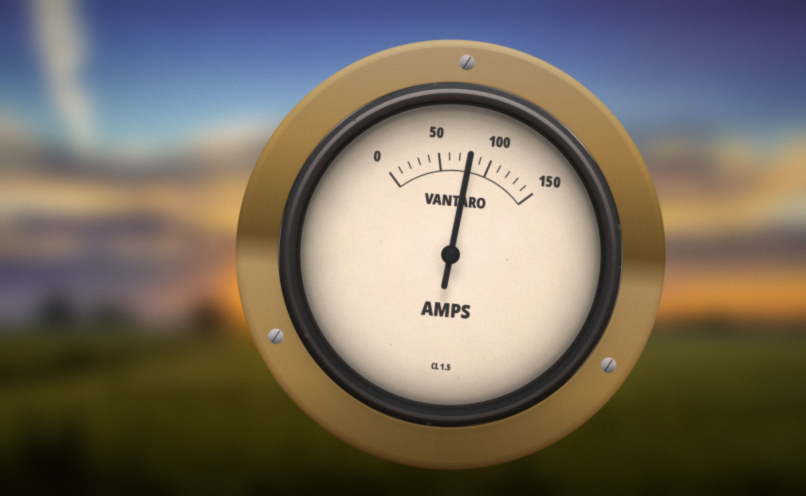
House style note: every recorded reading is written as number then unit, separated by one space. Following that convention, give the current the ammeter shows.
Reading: 80 A
